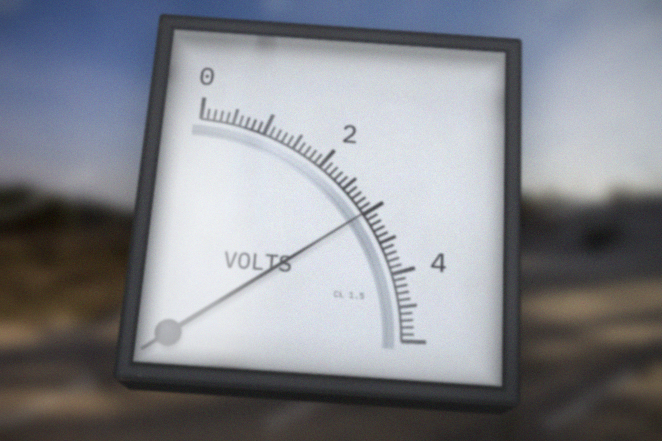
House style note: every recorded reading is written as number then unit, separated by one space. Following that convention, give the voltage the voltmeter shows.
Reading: 3 V
